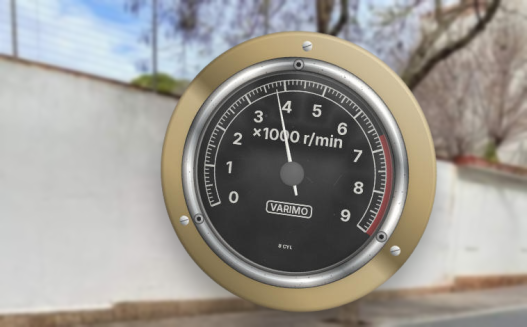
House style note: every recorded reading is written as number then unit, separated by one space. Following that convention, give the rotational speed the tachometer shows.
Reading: 3800 rpm
